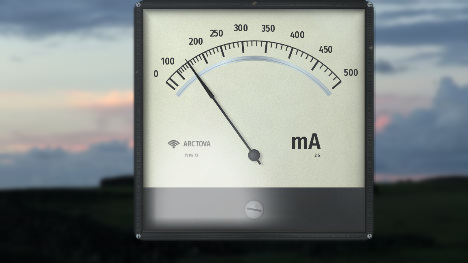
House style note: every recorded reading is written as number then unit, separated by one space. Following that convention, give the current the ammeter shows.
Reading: 150 mA
